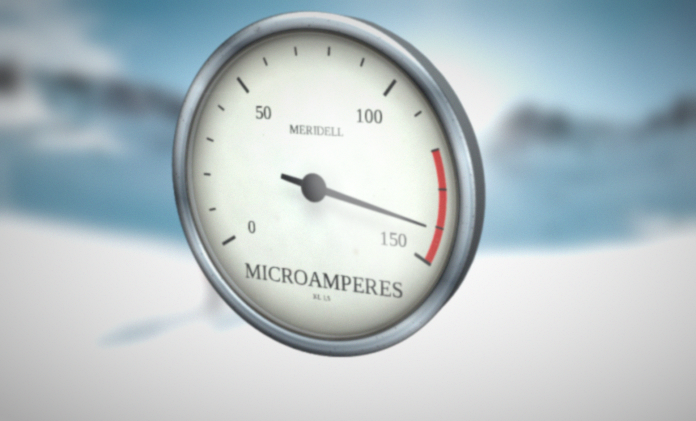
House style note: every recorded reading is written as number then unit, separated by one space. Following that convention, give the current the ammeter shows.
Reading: 140 µA
